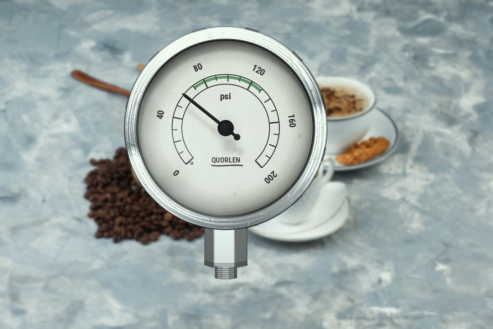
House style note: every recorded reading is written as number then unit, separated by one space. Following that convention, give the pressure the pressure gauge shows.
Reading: 60 psi
